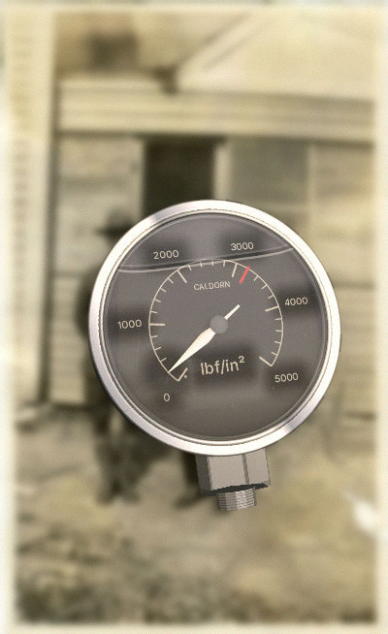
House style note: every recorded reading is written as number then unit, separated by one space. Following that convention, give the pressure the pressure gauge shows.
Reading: 200 psi
